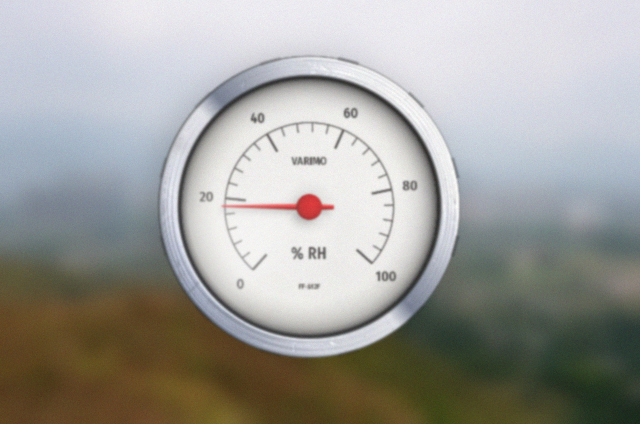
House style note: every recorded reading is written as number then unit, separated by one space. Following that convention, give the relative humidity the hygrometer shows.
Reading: 18 %
